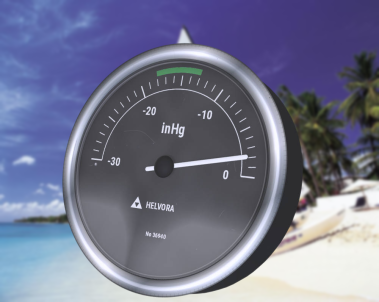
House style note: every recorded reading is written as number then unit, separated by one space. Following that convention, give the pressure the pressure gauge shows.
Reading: -2 inHg
